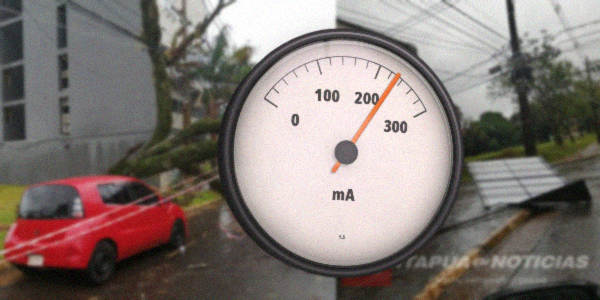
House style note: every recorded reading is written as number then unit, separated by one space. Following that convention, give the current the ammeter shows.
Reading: 230 mA
